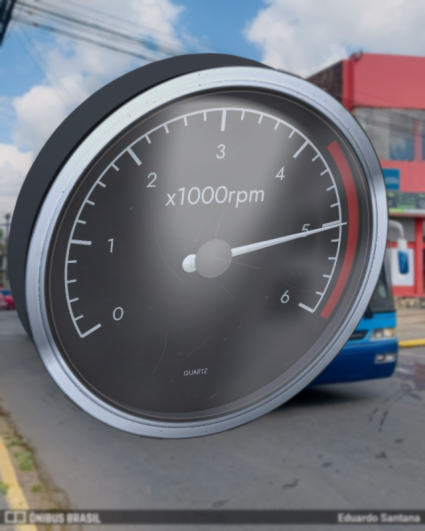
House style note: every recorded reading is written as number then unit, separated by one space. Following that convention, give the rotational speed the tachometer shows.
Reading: 5000 rpm
